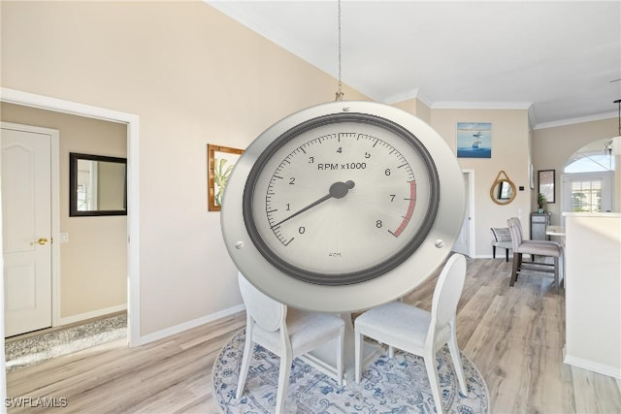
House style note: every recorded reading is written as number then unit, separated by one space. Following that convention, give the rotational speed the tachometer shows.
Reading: 500 rpm
